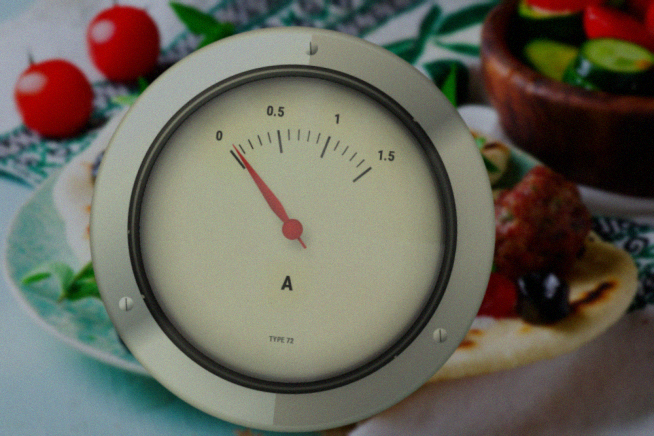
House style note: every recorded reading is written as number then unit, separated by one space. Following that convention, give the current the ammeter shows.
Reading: 0.05 A
